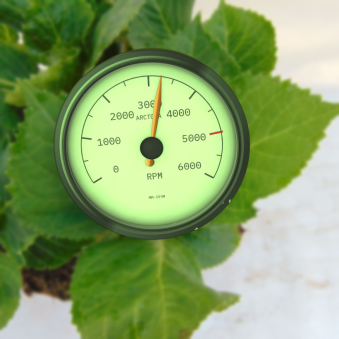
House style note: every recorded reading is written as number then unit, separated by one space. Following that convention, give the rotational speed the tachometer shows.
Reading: 3250 rpm
